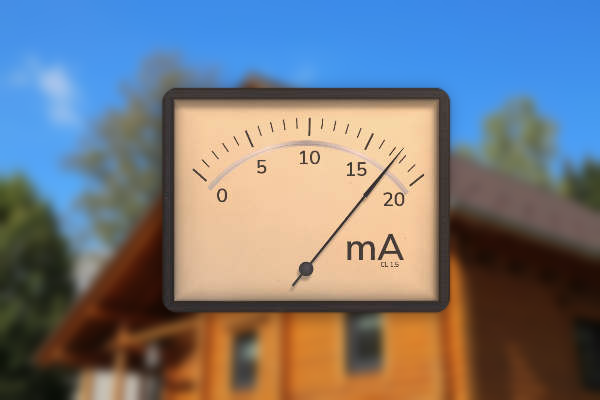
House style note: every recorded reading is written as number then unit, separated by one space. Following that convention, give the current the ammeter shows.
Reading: 17.5 mA
